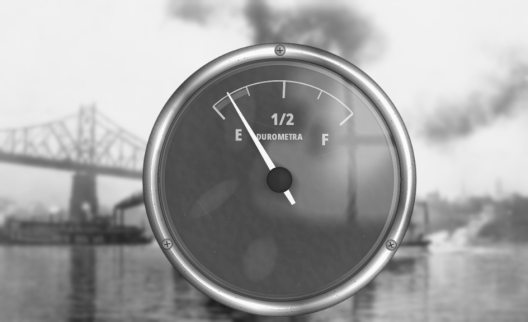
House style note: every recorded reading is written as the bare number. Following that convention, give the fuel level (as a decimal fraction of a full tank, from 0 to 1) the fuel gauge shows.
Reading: 0.125
